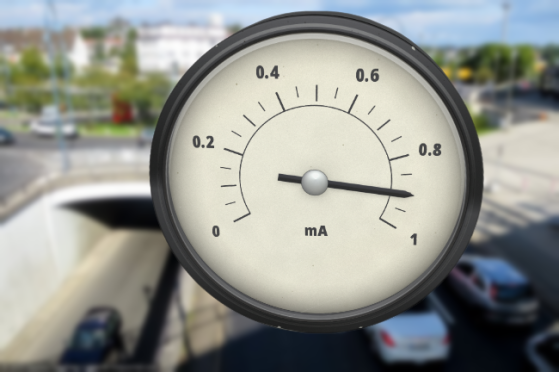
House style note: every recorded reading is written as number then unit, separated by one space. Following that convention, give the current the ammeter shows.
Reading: 0.9 mA
